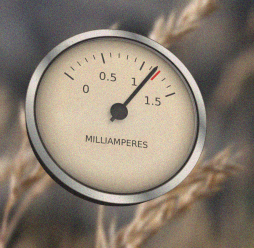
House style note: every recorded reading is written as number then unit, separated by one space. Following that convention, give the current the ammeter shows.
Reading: 1.15 mA
